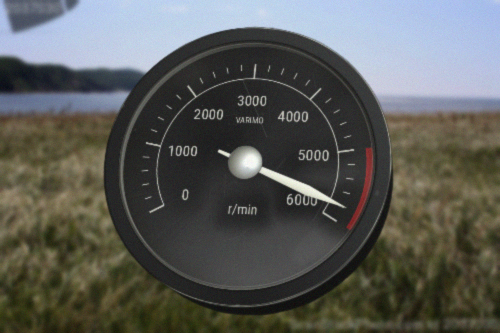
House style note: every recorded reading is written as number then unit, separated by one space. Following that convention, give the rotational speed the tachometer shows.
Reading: 5800 rpm
